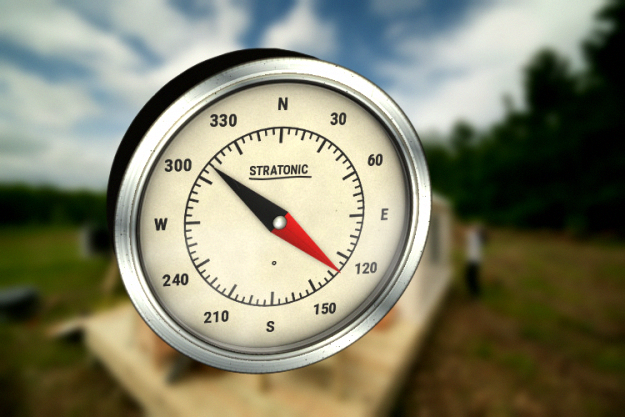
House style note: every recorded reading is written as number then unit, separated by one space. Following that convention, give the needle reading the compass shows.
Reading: 130 °
